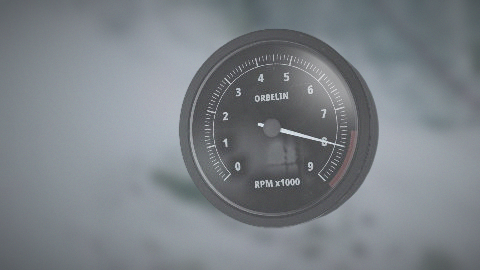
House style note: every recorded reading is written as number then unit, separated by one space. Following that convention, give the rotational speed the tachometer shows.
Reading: 8000 rpm
